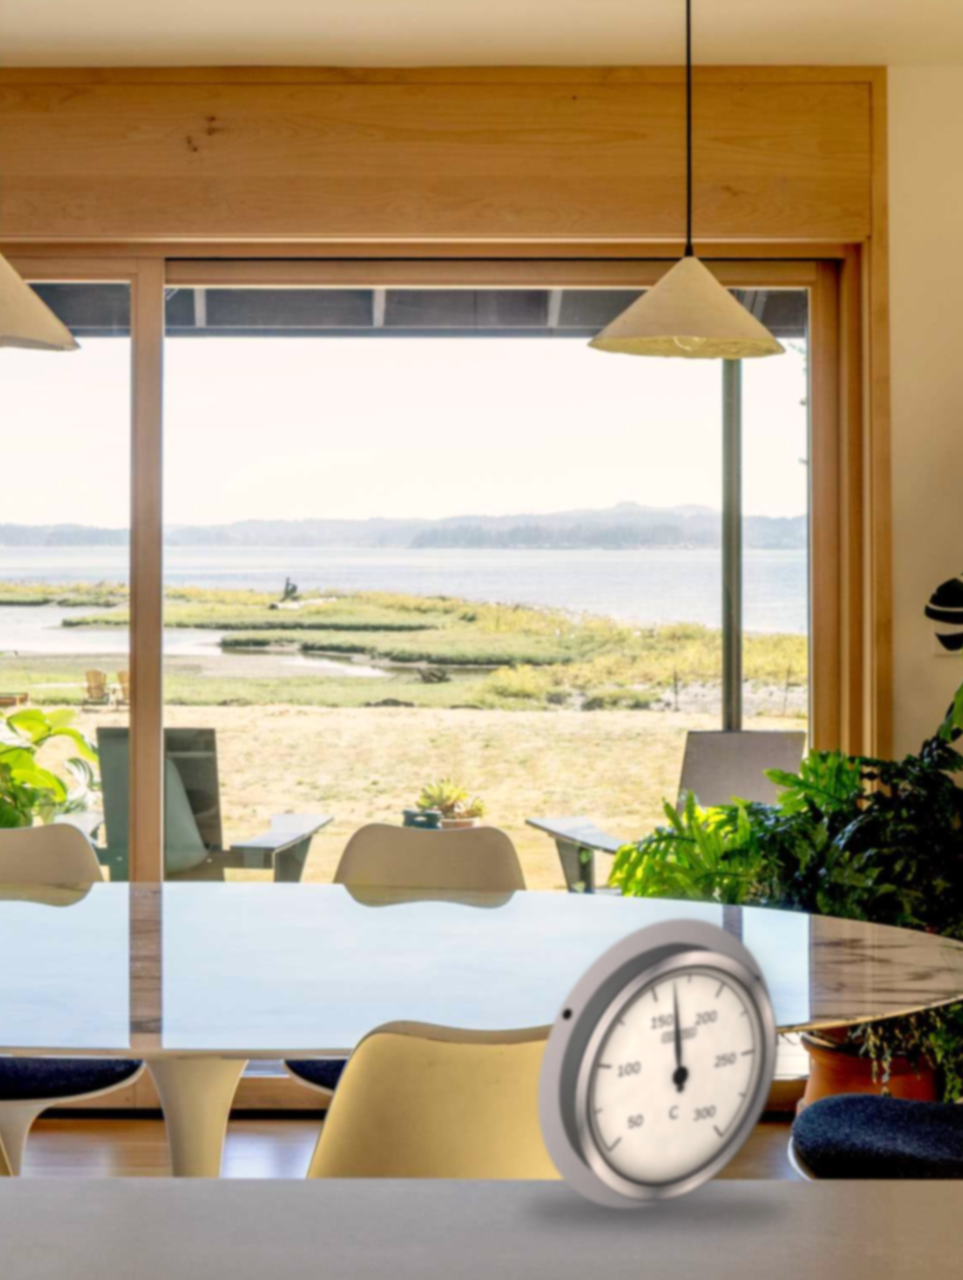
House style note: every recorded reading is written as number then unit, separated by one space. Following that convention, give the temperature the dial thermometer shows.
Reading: 162.5 °C
